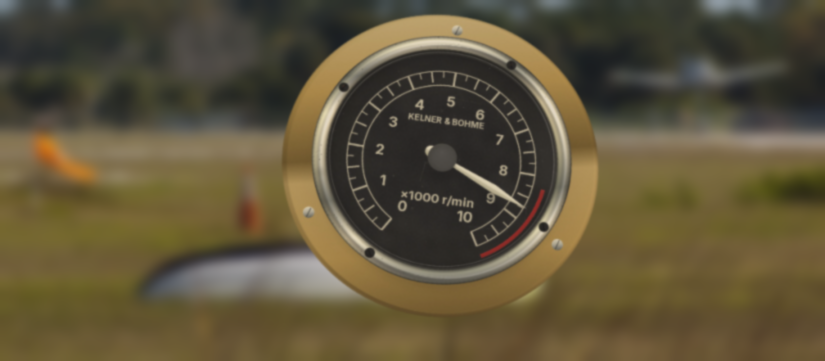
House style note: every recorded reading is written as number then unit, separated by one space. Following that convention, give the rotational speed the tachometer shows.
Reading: 8750 rpm
